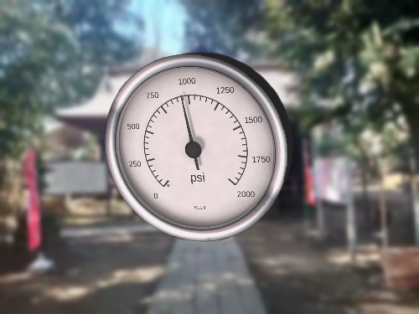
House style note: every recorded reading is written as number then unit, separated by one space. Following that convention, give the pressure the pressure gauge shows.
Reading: 950 psi
